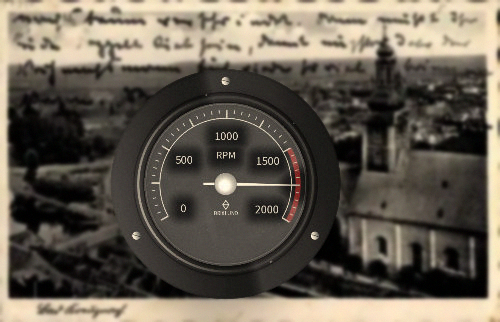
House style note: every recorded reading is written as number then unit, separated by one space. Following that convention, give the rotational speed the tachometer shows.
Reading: 1750 rpm
